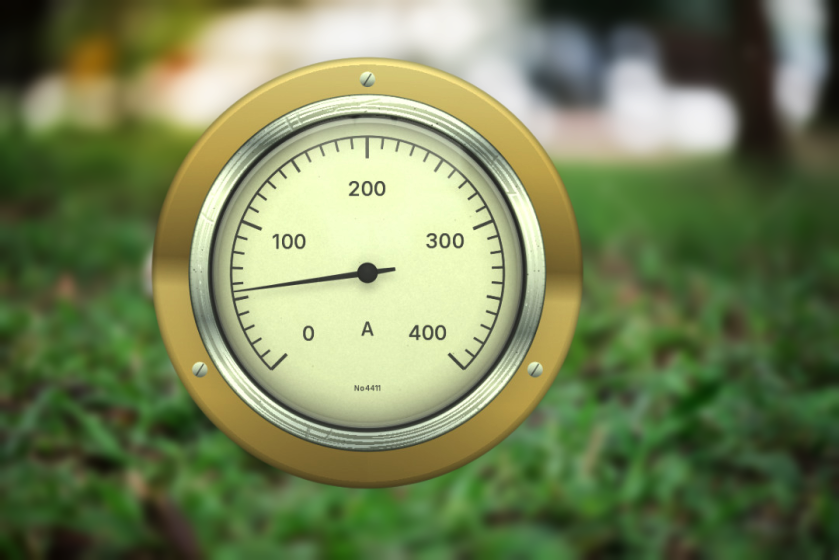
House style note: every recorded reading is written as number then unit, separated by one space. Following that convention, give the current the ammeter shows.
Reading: 55 A
